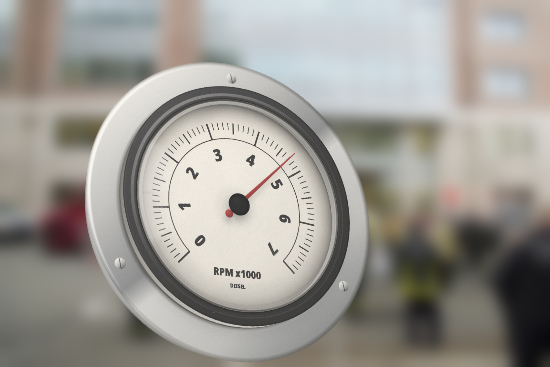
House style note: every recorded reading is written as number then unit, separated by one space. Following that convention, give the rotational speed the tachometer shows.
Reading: 4700 rpm
